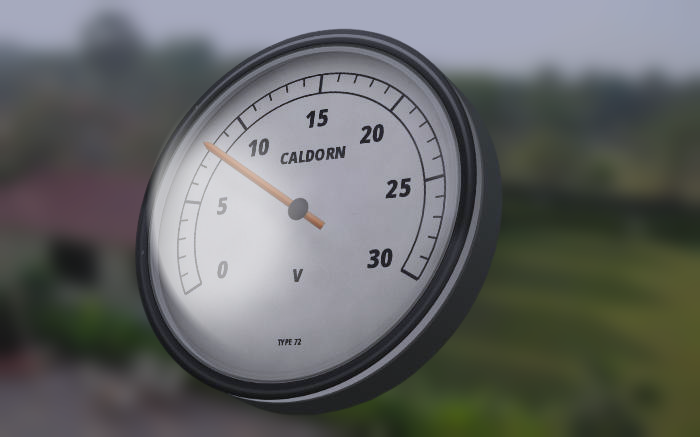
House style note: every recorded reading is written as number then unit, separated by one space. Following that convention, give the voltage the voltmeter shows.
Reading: 8 V
